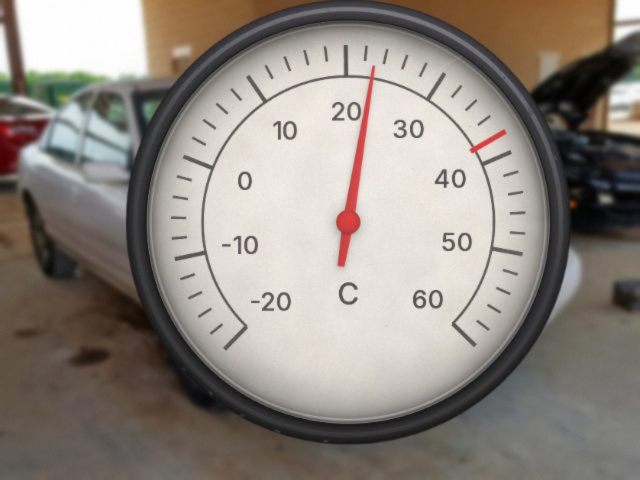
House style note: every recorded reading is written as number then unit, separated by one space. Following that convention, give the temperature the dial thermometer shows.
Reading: 23 °C
